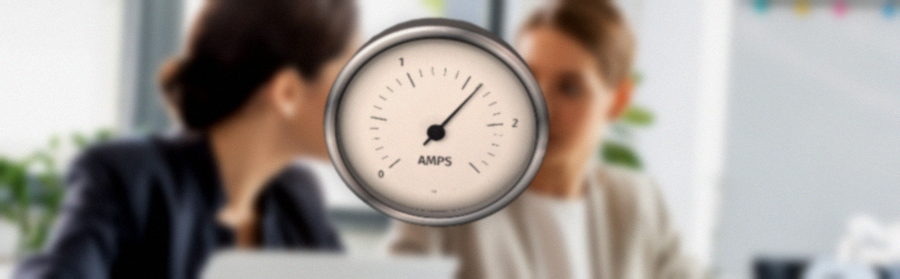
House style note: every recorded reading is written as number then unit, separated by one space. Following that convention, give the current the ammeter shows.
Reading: 1.6 A
